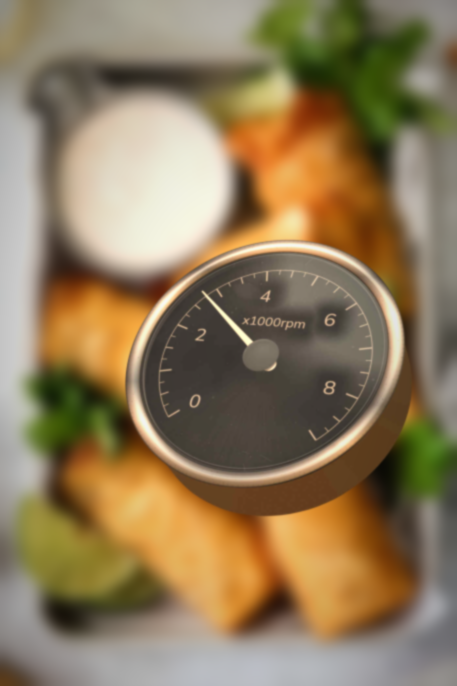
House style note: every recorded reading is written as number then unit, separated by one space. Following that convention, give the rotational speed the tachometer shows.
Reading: 2750 rpm
